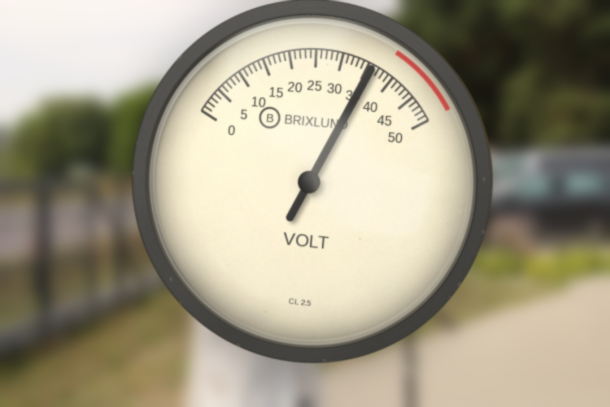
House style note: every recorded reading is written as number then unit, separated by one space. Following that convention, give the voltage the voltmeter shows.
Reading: 36 V
